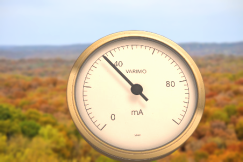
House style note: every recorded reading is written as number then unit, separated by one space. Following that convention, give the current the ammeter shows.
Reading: 36 mA
